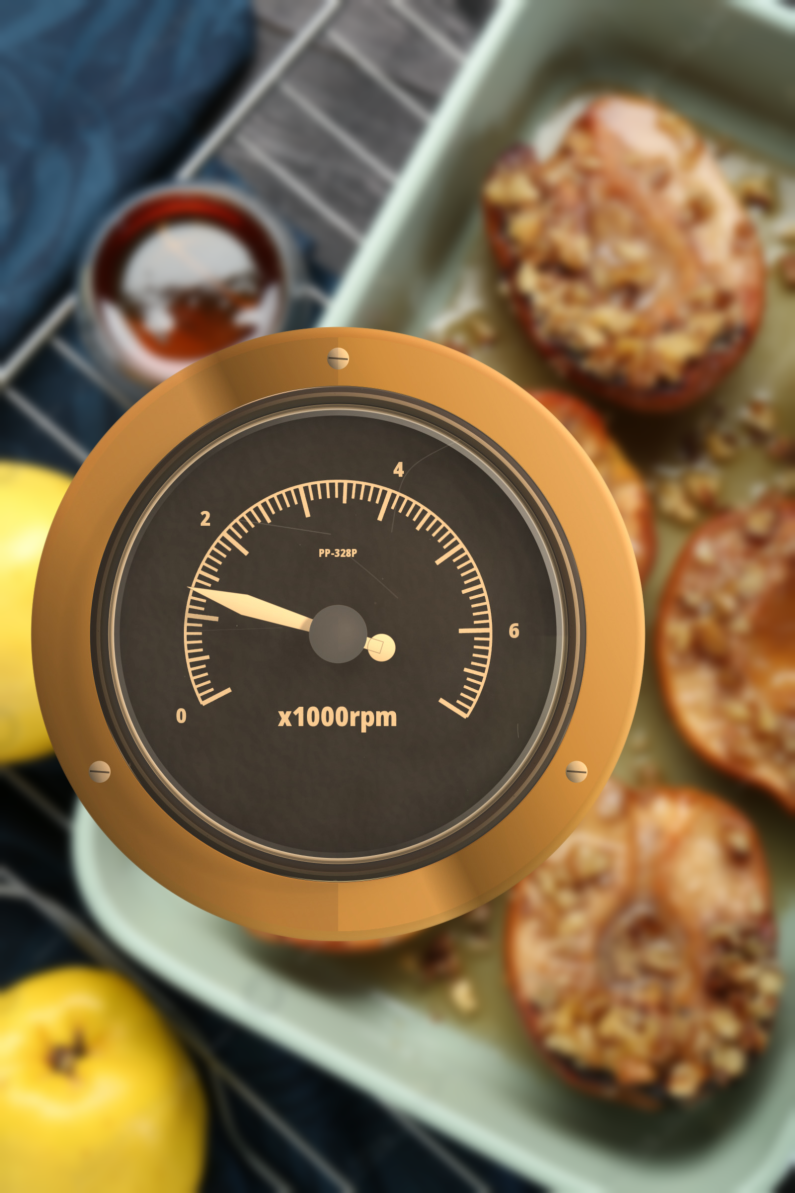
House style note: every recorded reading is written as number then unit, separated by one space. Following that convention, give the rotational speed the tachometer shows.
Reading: 1300 rpm
